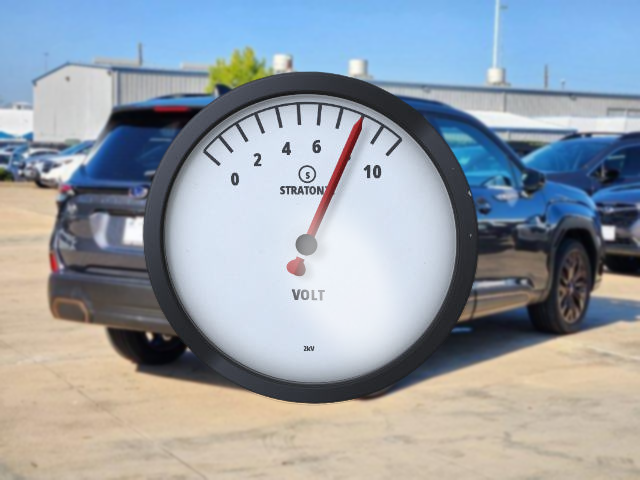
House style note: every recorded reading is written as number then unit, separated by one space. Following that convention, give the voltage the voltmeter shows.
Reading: 8 V
